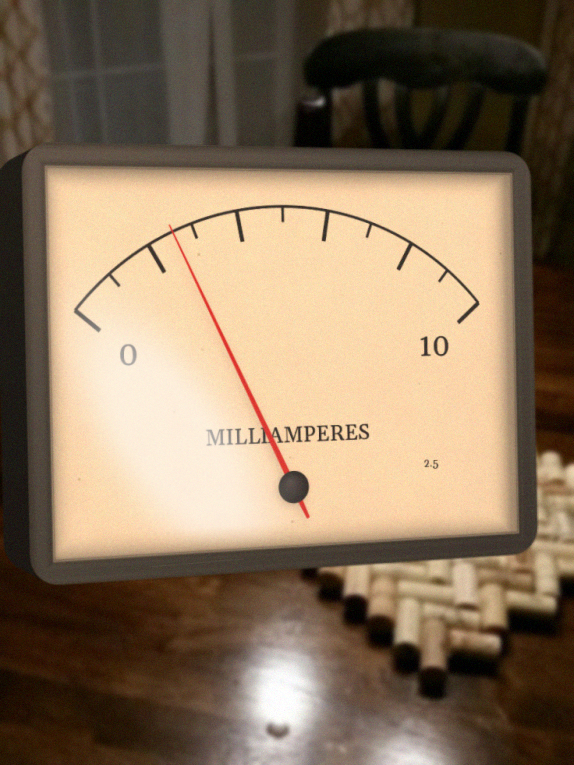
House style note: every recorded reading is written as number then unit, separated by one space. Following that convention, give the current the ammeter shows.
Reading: 2.5 mA
